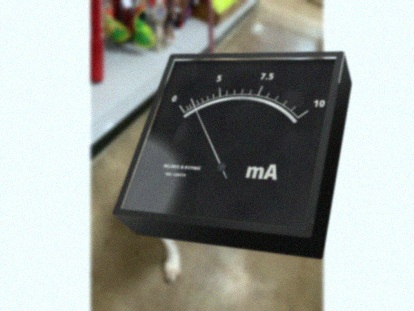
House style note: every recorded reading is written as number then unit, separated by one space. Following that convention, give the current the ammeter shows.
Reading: 2.5 mA
